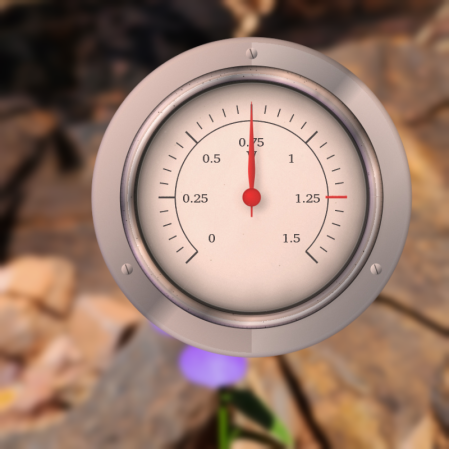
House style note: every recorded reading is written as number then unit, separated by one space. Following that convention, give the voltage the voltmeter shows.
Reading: 0.75 V
